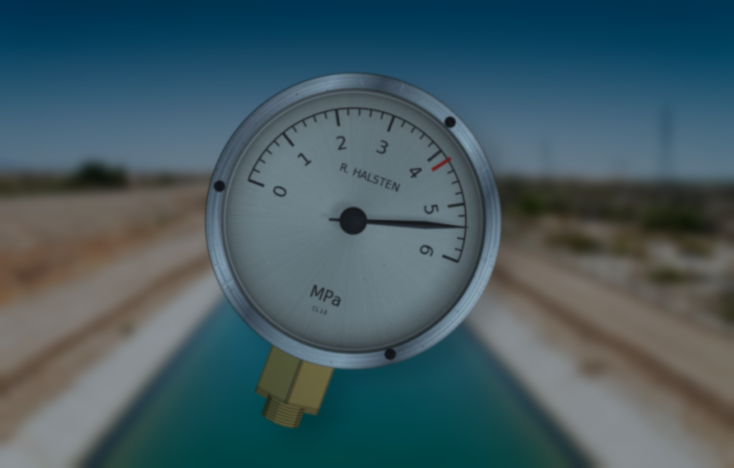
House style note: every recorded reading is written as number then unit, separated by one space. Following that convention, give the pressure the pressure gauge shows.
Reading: 5.4 MPa
